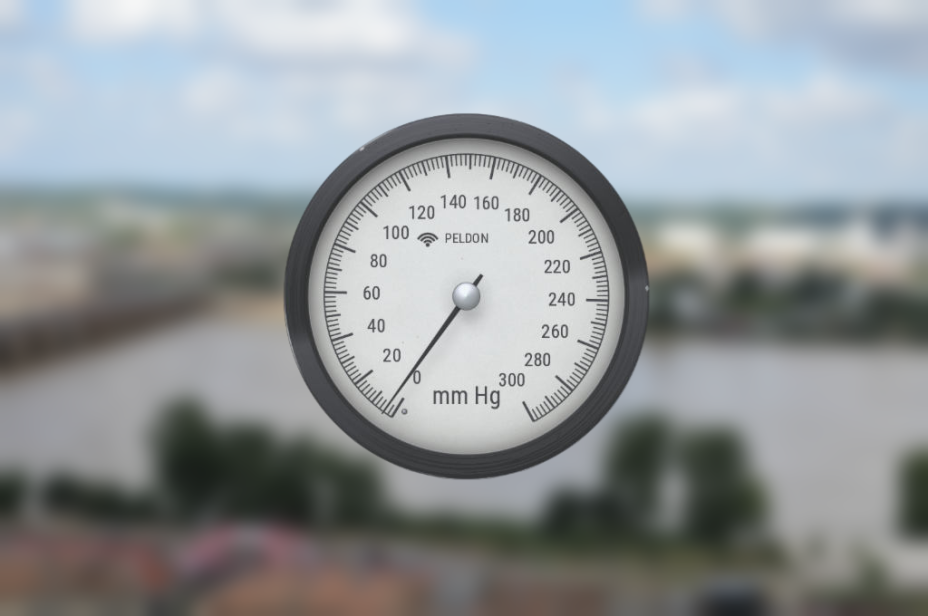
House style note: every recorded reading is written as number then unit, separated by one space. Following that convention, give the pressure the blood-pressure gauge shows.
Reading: 4 mmHg
